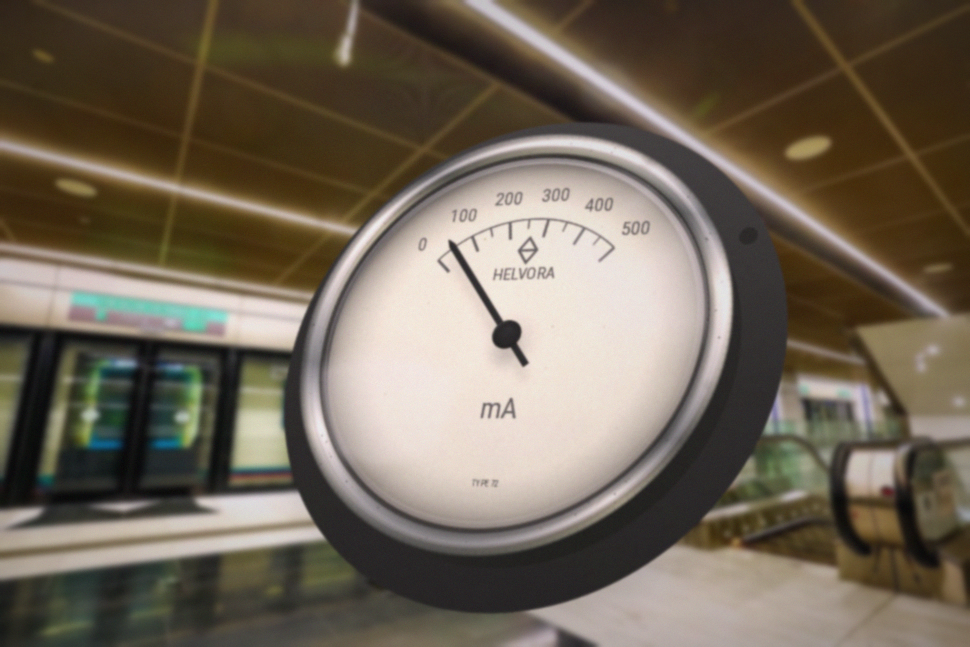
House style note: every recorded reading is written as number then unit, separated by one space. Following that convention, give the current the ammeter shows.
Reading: 50 mA
